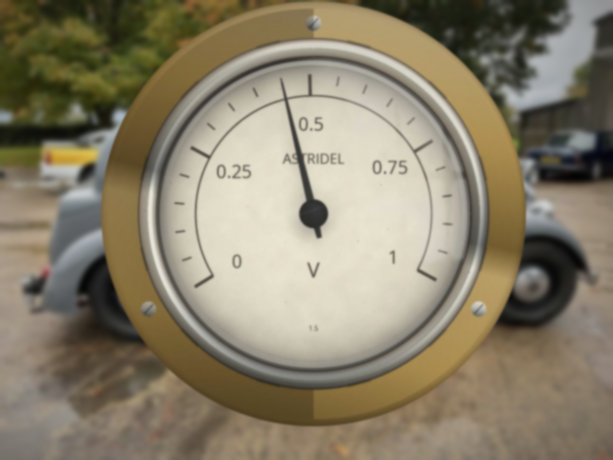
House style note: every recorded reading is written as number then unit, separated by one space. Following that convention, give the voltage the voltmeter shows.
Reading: 0.45 V
